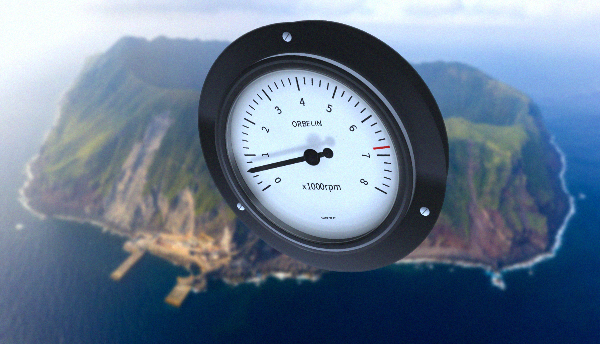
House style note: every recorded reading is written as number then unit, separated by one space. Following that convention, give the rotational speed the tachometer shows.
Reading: 600 rpm
